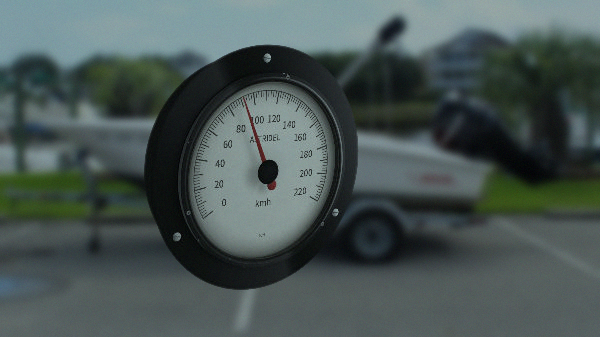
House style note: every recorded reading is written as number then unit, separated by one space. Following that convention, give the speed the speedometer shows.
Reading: 90 km/h
